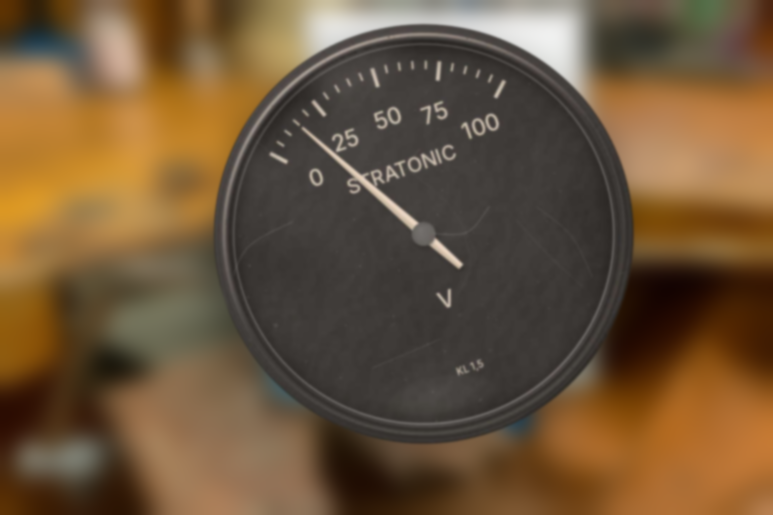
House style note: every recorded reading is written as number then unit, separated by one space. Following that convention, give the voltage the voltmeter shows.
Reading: 15 V
